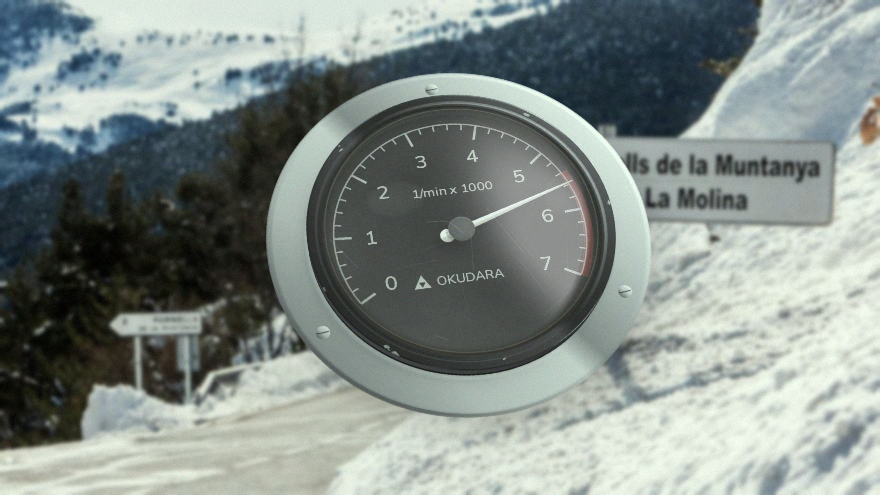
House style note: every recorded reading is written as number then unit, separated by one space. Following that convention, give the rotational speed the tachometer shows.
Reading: 5600 rpm
